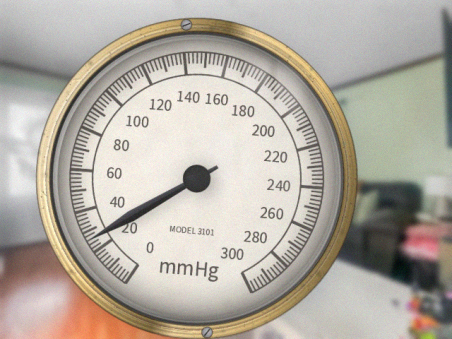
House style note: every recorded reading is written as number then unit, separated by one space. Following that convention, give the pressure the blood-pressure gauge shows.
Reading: 26 mmHg
